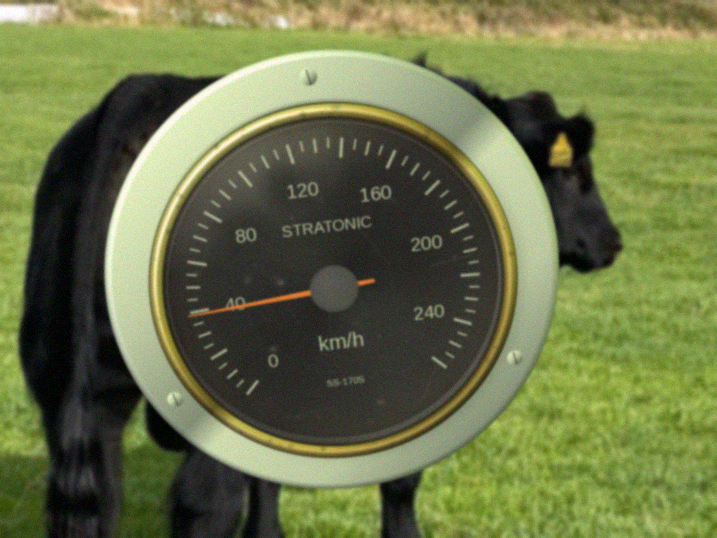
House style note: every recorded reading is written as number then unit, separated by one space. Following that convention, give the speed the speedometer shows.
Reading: 40 km/h
